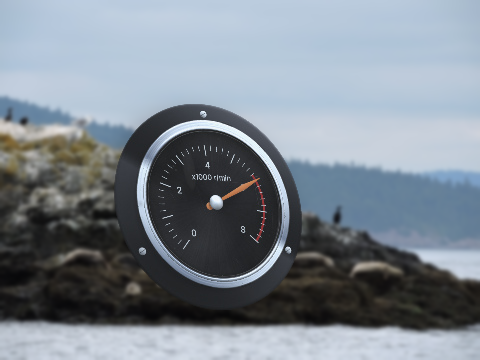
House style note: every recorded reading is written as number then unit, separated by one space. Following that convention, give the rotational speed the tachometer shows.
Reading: 6000 rpm
